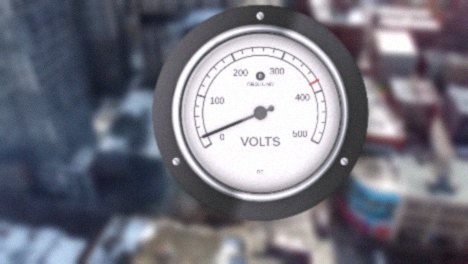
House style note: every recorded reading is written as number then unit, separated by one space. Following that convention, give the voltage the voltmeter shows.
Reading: 20 V
